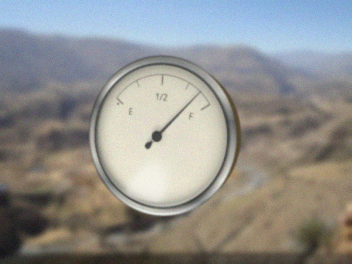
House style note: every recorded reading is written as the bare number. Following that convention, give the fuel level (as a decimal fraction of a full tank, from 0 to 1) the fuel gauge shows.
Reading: 0.875
